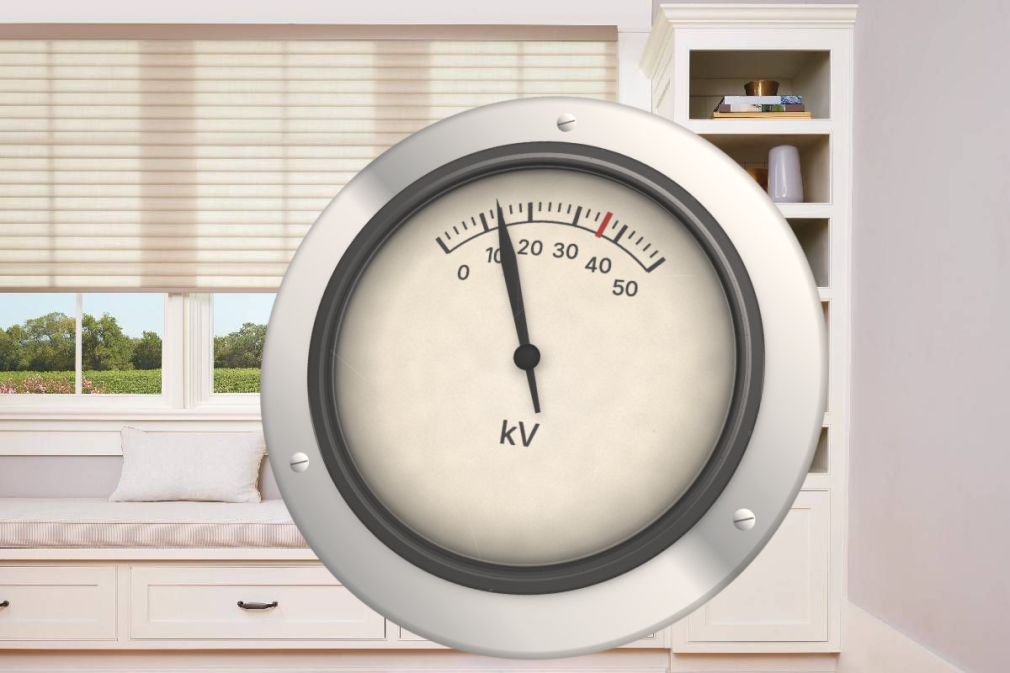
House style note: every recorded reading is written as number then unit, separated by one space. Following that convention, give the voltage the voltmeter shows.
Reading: 14 kV
